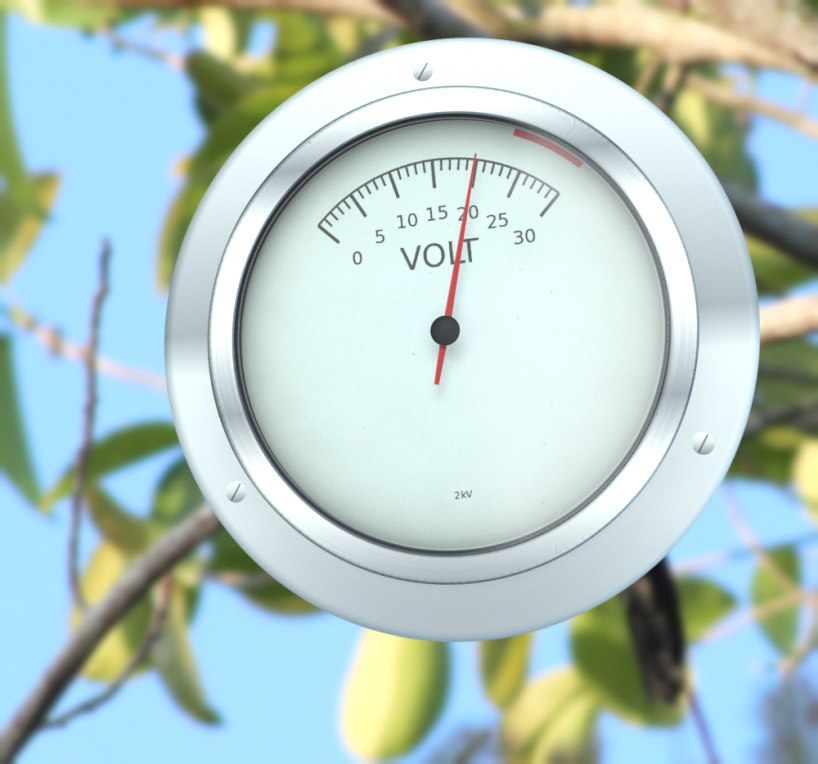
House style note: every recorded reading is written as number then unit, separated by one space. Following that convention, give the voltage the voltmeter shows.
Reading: 20 V
